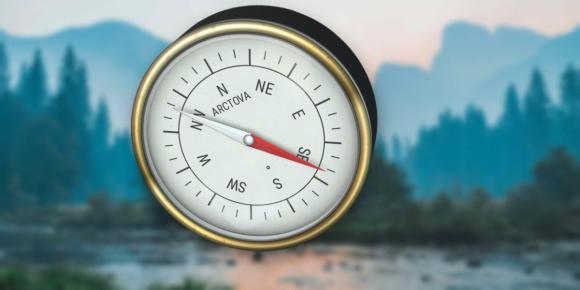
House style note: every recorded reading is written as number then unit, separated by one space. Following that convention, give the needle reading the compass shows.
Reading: 140 °
